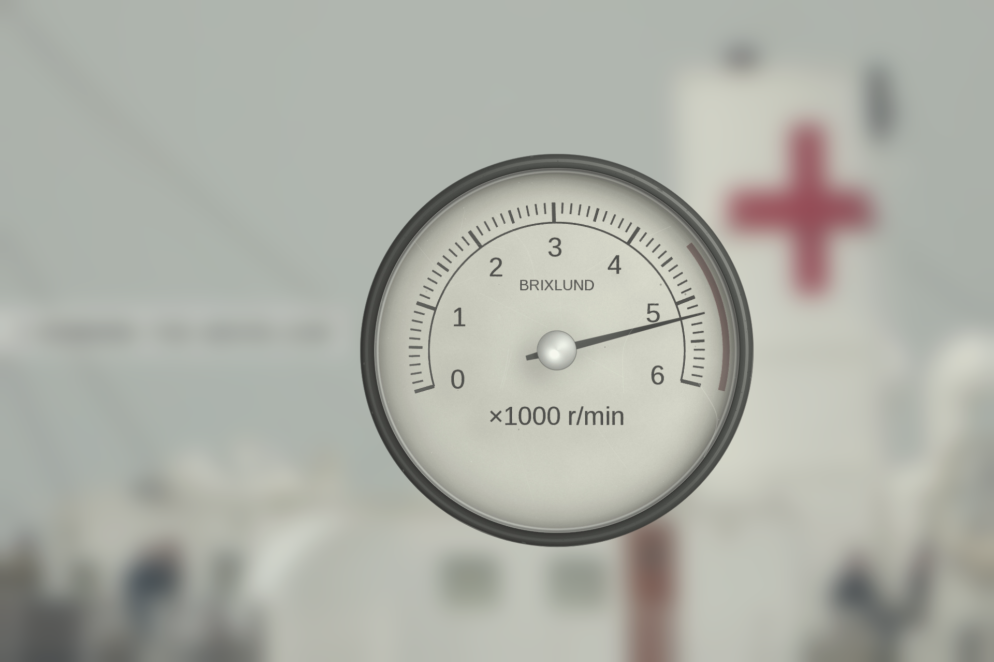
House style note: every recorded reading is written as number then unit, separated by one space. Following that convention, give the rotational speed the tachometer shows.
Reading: 5200 rpm
